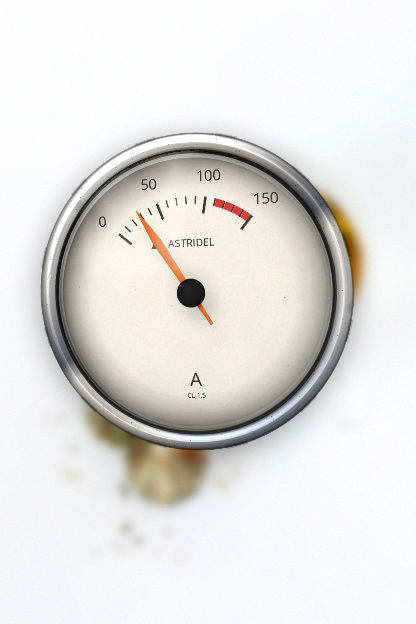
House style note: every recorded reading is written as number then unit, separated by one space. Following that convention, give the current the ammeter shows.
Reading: 30 A
